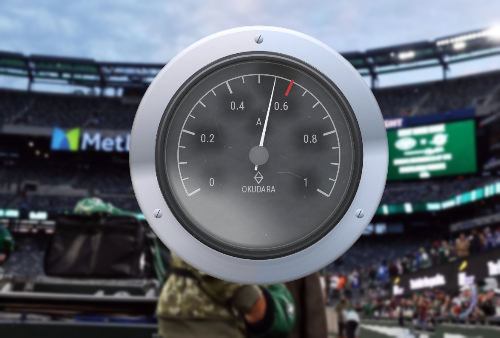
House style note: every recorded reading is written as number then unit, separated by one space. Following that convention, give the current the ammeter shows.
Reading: 0.55 A
